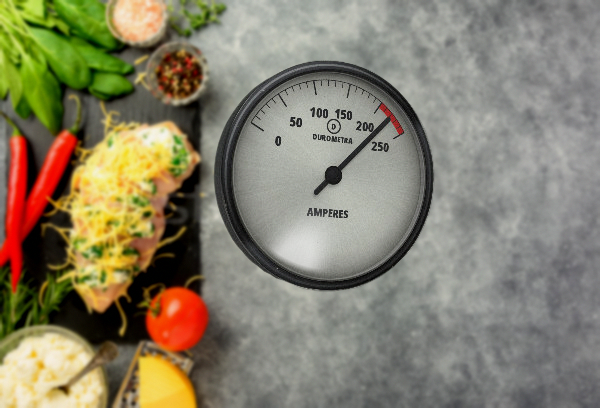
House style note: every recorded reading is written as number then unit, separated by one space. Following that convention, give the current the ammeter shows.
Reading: 220 A
